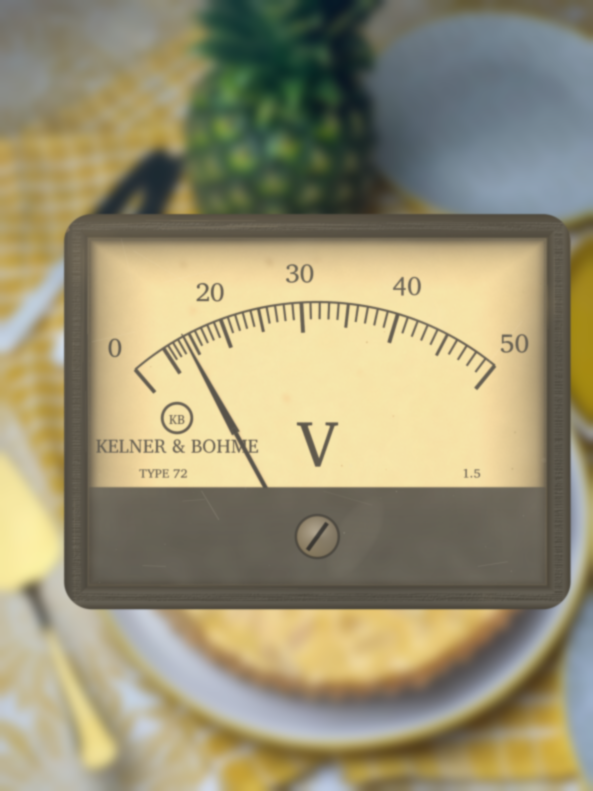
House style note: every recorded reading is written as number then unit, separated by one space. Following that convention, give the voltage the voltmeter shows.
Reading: 14 V
